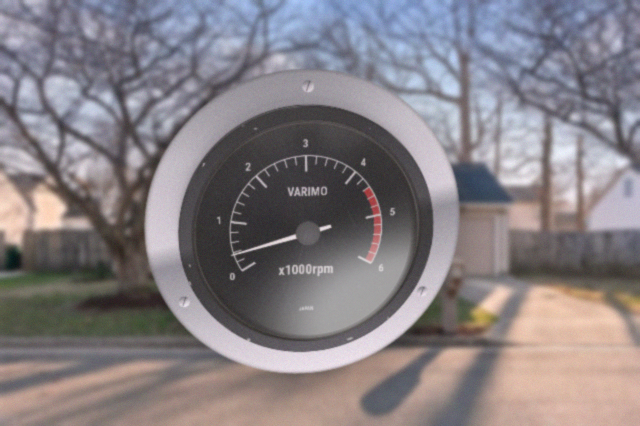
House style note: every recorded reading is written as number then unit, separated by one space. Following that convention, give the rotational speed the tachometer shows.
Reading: 400 rpm
